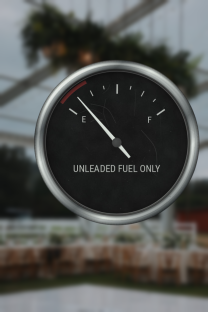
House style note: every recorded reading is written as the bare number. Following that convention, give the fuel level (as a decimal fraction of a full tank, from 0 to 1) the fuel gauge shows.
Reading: 0.125
